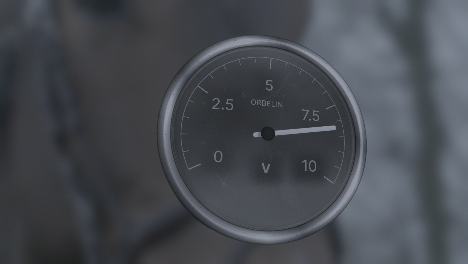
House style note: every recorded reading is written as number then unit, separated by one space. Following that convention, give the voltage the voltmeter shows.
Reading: 8.25 V
